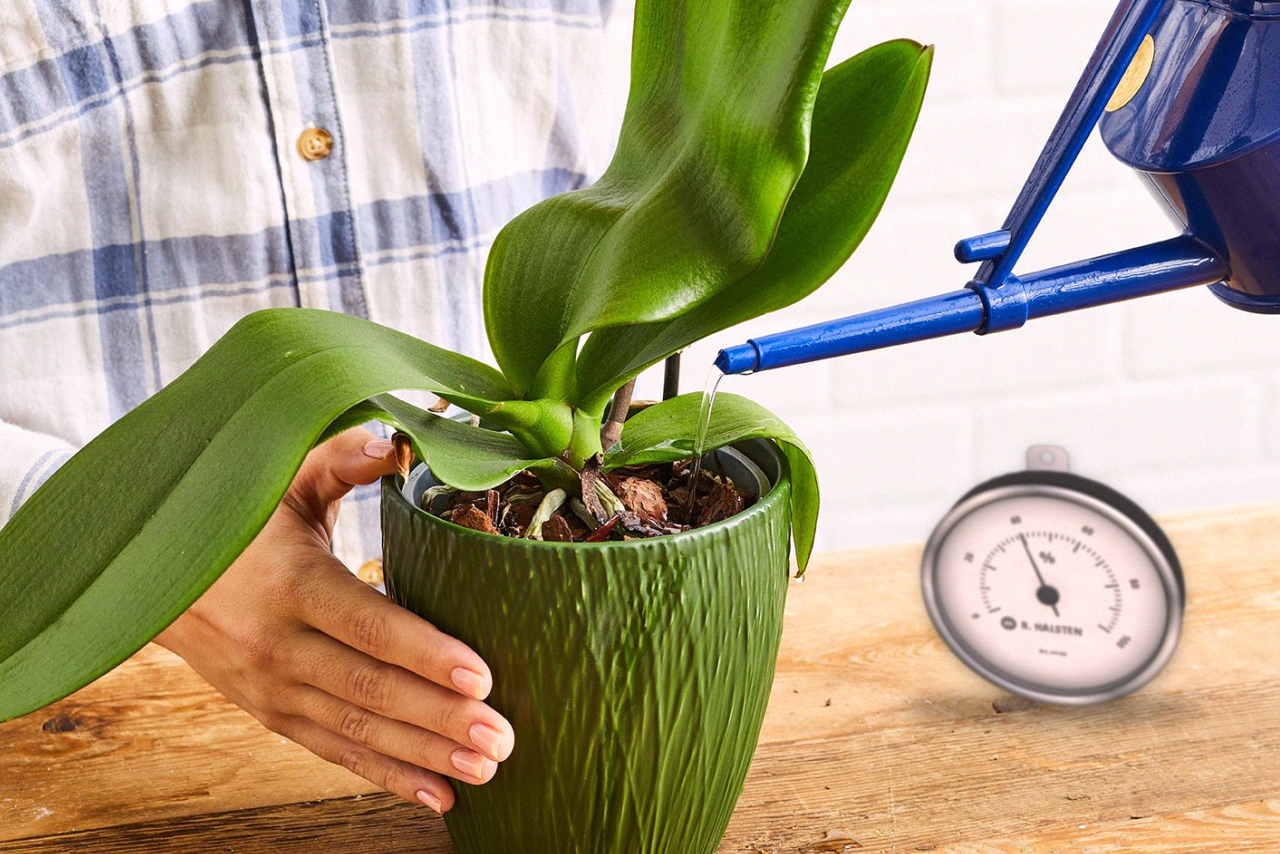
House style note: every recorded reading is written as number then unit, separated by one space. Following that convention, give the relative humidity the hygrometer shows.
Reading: 40 %
